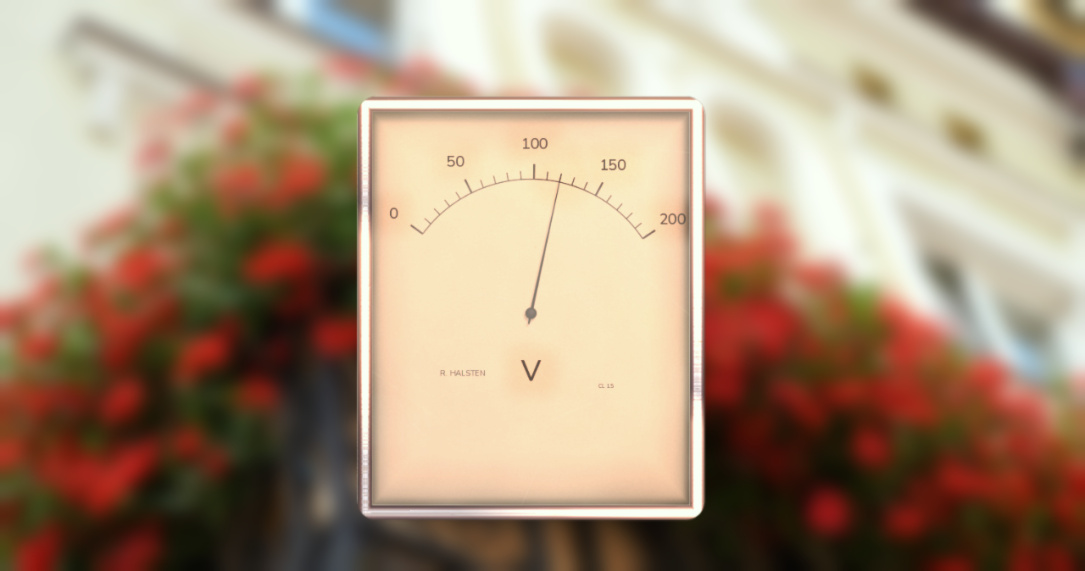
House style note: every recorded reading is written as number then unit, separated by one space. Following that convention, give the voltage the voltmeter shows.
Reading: 120 V
